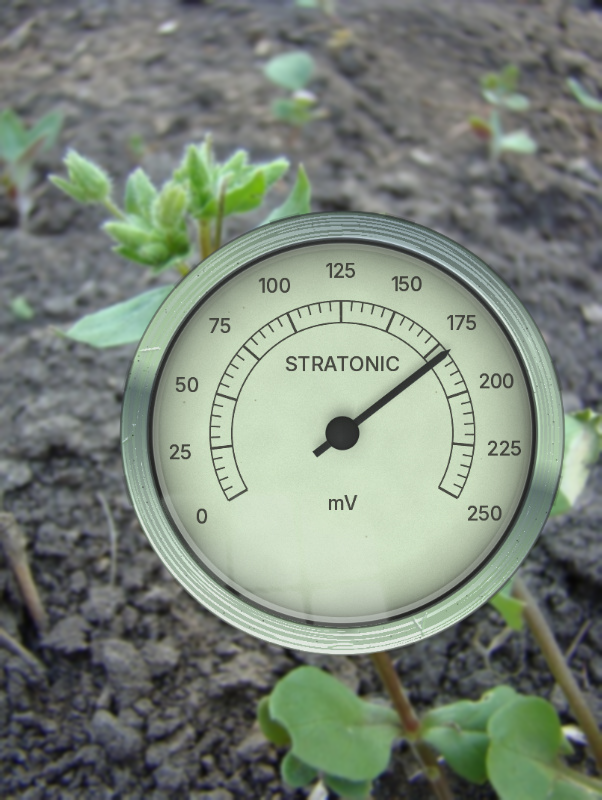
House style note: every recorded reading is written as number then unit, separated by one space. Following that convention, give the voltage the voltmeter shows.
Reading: 180 mV
